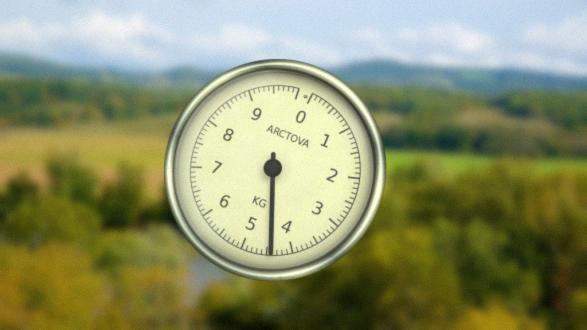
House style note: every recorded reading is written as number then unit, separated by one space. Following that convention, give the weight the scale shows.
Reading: 4.4 kg
